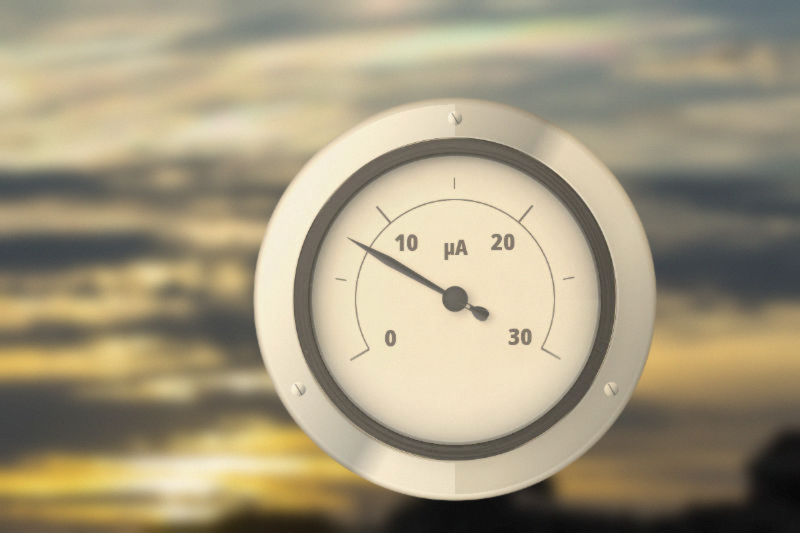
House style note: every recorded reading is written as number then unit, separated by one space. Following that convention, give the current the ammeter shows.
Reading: 7.5 µA
